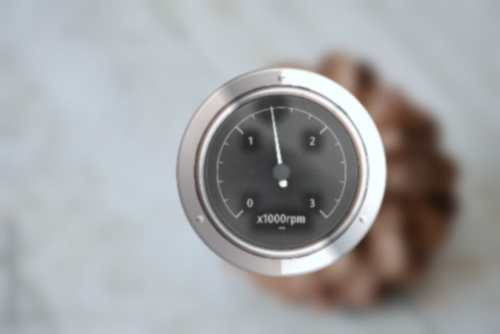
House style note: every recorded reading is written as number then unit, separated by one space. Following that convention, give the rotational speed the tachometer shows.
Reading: 1400 rpm
